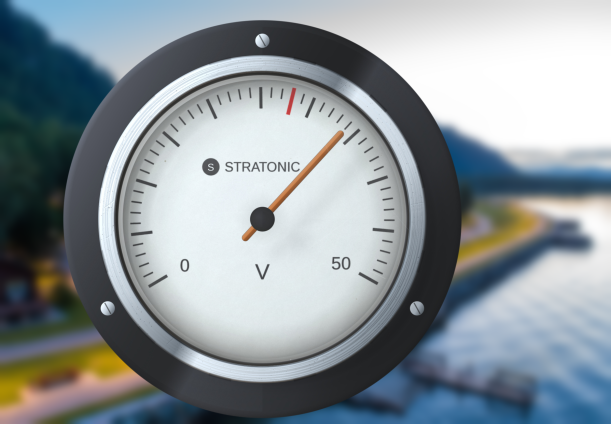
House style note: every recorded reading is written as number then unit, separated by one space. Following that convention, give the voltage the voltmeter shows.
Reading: 34 V
